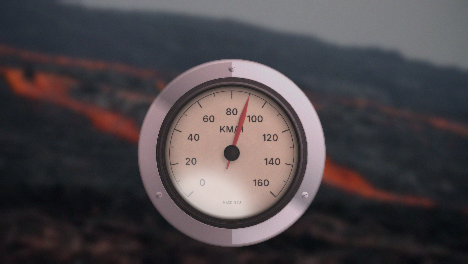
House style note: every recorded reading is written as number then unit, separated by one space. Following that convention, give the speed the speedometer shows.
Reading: 90 km/h
